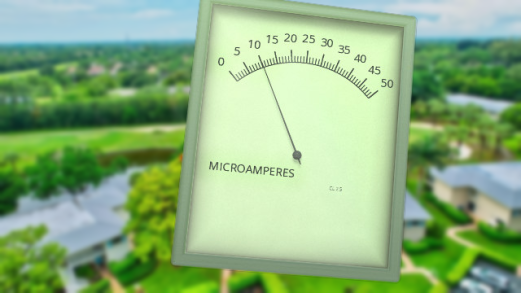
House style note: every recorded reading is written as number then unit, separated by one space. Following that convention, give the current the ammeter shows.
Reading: 10 µA
